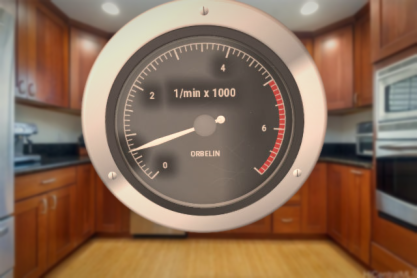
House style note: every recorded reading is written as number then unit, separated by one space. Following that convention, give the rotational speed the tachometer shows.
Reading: 700 rpm
